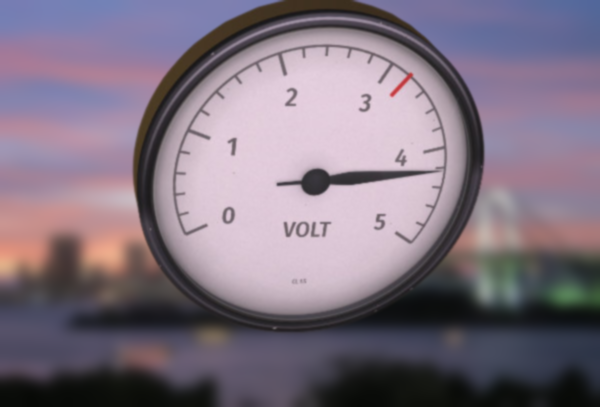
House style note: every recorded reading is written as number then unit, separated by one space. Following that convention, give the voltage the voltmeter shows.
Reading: 4.2 V
